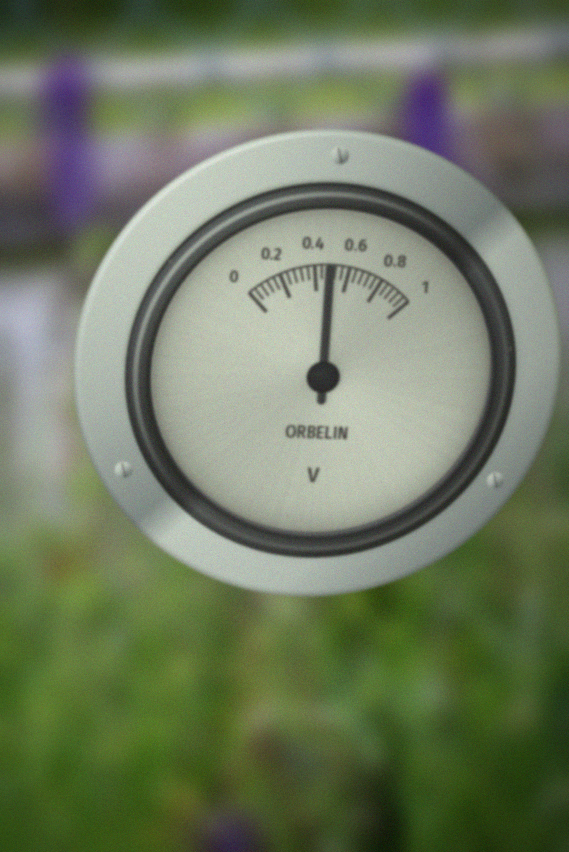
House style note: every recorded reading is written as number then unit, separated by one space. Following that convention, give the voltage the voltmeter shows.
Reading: 0.48 V
